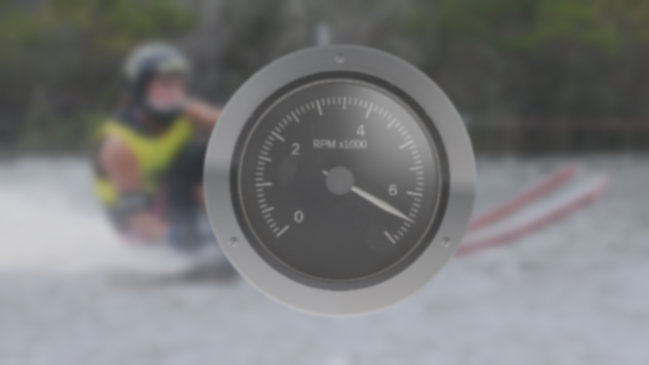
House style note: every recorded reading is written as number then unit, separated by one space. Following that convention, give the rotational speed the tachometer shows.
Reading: 6500 rpm
